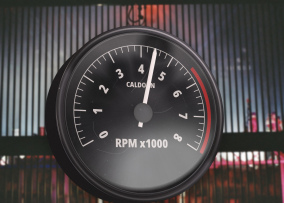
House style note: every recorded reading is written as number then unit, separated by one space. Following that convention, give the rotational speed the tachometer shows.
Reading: 4400 rpm
